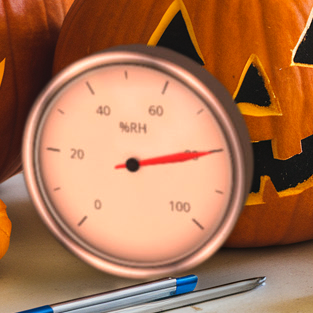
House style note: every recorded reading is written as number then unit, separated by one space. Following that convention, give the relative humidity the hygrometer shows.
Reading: 80 %
